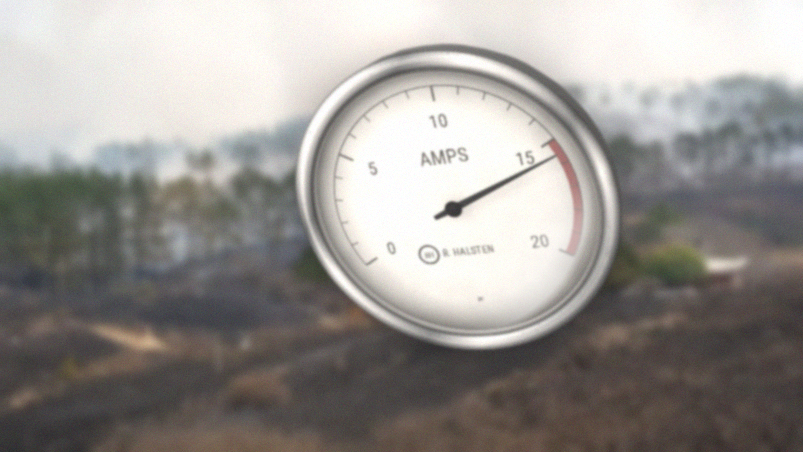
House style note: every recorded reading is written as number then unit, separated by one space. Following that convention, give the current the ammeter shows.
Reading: 15.5 A
